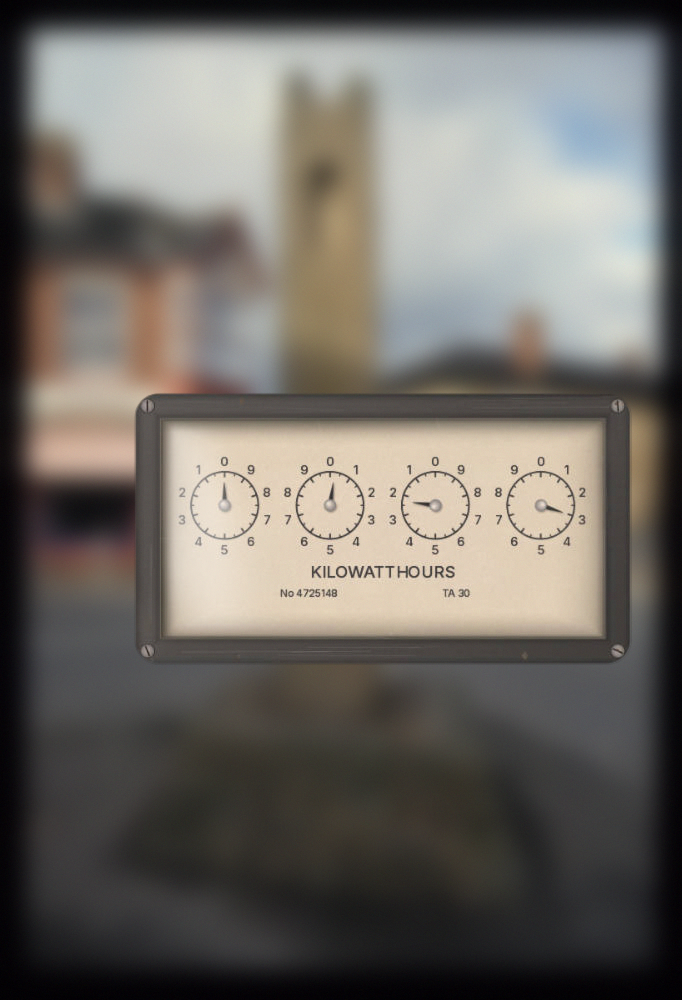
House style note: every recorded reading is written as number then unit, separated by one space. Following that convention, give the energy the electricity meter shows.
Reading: 23 kWh
